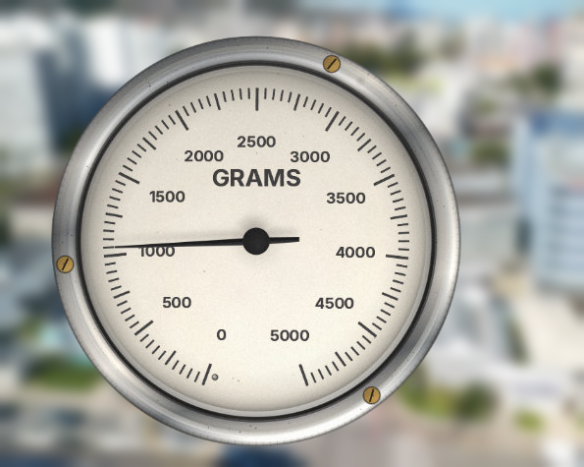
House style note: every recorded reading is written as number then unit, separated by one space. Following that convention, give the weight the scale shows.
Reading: 1050 g
